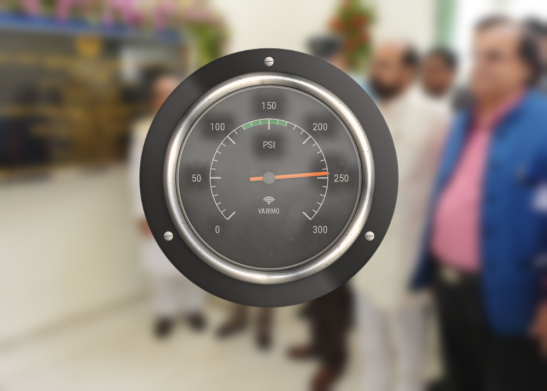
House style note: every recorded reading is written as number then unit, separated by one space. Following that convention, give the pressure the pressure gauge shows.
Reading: 245 psi
